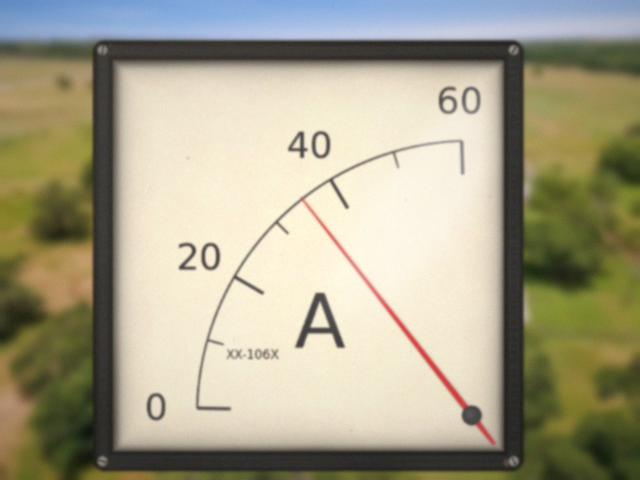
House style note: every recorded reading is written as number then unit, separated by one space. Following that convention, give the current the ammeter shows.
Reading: 35 A
